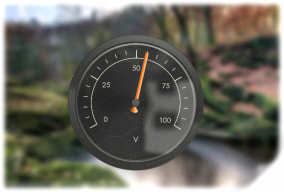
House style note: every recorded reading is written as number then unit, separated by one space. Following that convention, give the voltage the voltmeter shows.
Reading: 55 V
